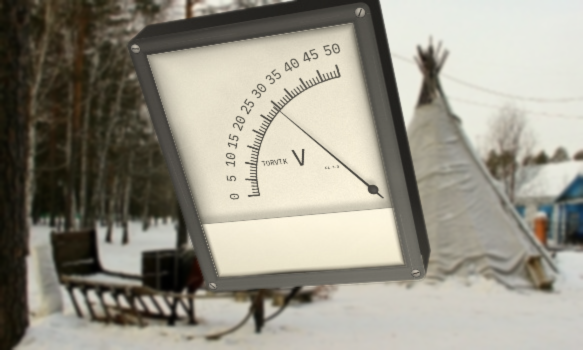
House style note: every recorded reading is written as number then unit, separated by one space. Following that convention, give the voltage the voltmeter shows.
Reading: 30 V
